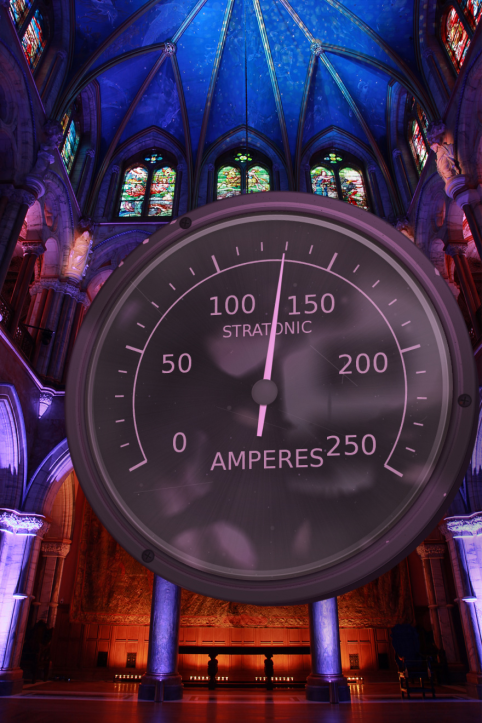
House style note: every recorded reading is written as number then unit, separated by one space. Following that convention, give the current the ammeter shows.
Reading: 130 A
